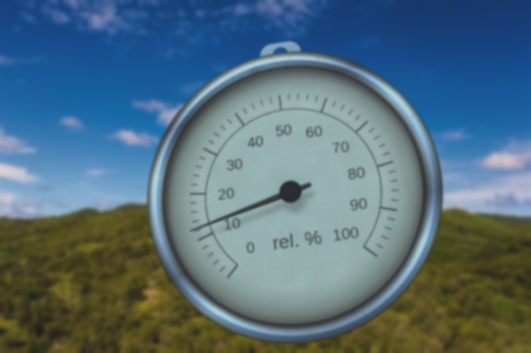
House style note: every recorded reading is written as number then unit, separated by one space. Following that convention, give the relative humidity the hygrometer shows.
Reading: 12 %
